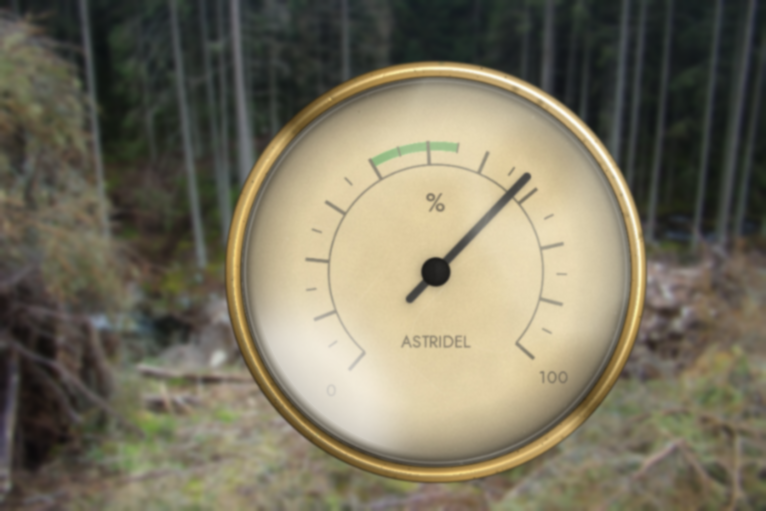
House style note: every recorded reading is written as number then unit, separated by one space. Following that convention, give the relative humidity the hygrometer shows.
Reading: 67.5 %
